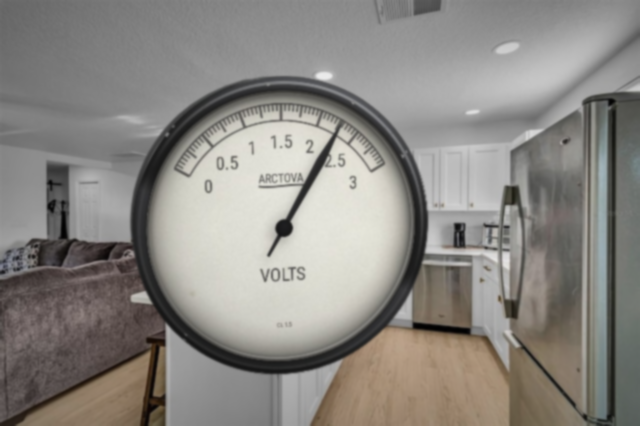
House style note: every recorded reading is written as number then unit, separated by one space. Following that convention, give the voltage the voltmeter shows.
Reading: 2.25 V
